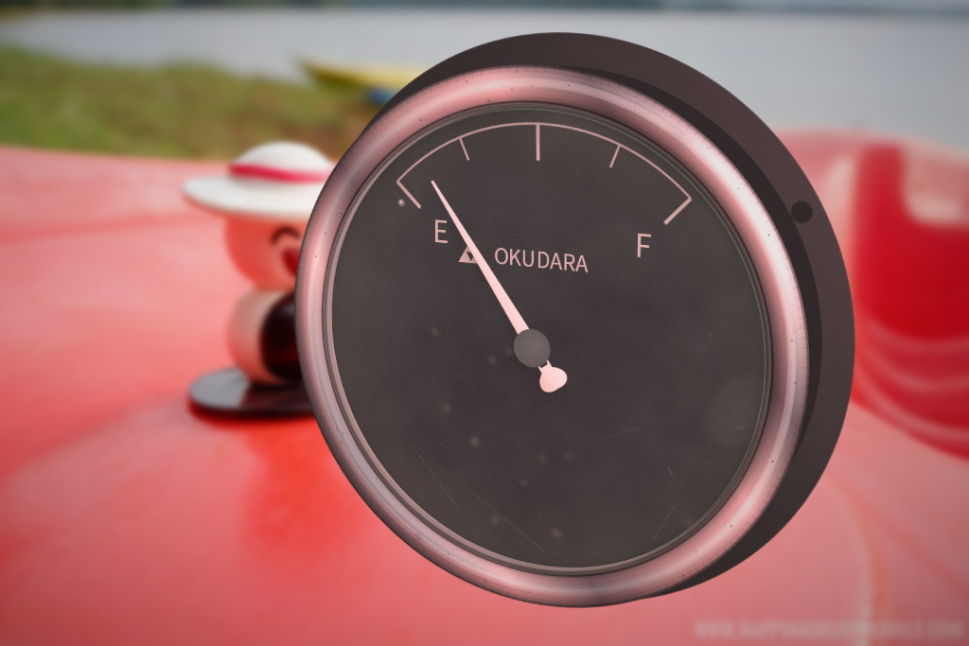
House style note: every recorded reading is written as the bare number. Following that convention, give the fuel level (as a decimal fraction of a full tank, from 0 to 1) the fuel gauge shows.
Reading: 0.125
